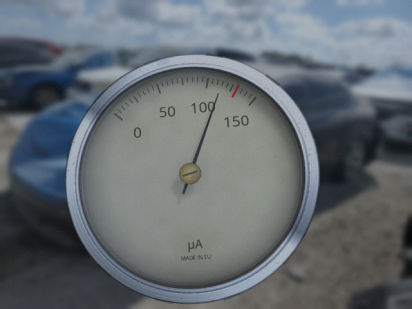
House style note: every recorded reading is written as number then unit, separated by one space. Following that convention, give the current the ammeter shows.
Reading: 115 µA
